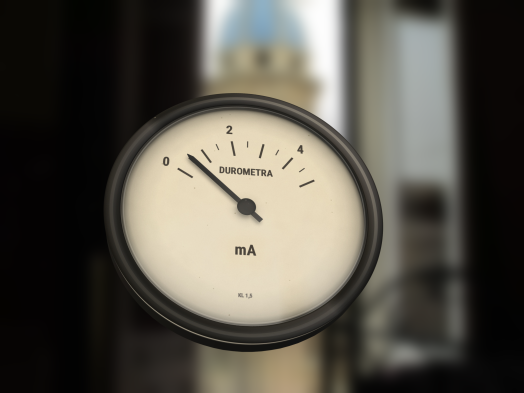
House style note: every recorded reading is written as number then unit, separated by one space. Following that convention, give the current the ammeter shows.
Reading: 0.5 mA
